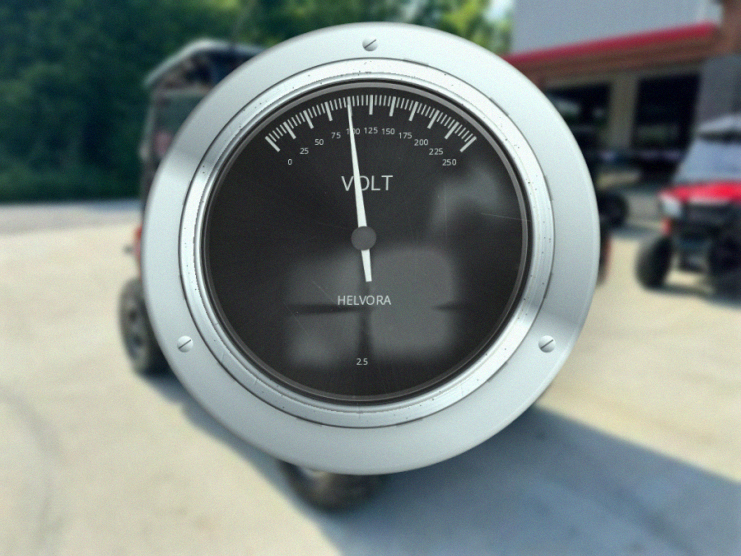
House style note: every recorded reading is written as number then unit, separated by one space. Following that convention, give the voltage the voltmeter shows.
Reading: 100 V
